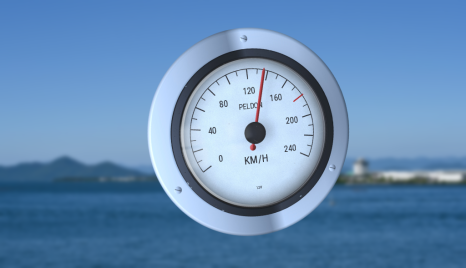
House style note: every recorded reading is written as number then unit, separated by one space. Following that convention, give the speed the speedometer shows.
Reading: 135 km/h
